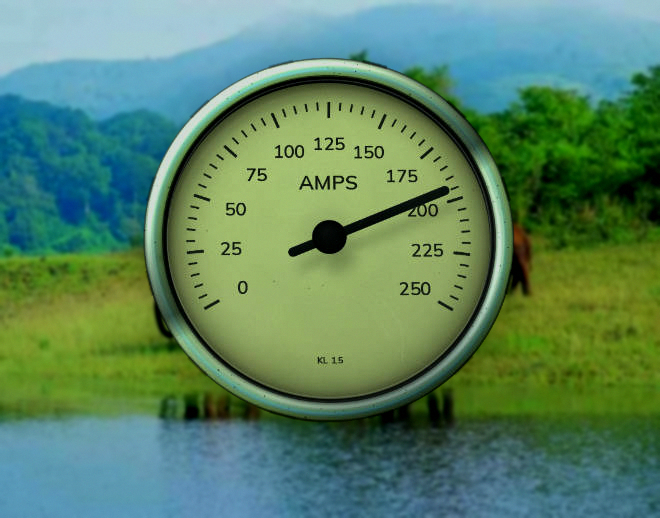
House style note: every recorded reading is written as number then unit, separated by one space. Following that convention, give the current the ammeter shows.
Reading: 195 A
